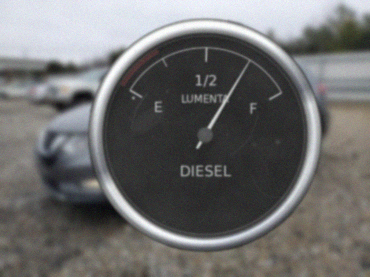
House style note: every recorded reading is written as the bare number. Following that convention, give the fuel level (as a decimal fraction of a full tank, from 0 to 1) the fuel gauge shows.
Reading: 0.75
